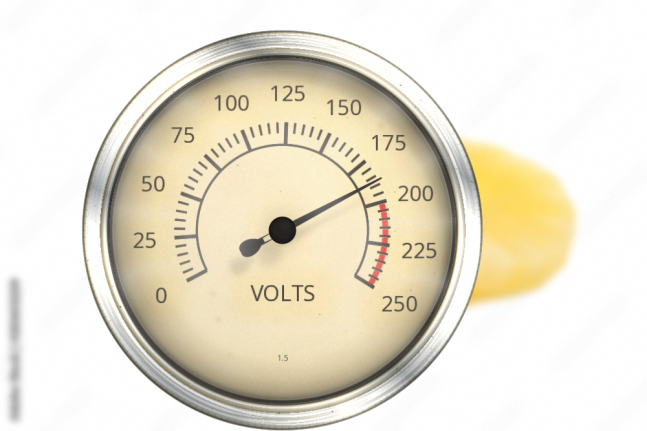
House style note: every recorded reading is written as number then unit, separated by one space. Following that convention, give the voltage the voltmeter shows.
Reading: 187.5 V
